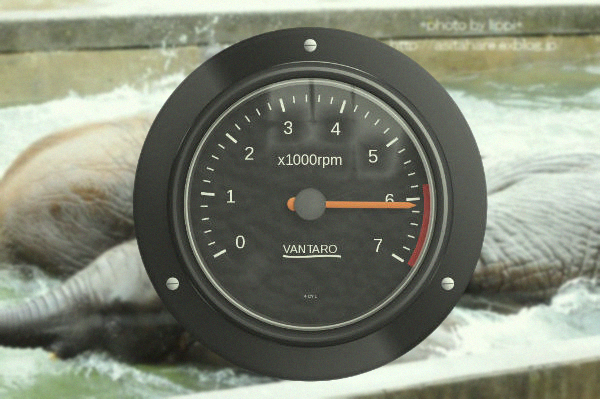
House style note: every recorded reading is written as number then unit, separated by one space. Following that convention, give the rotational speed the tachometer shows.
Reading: 6100 rpm
